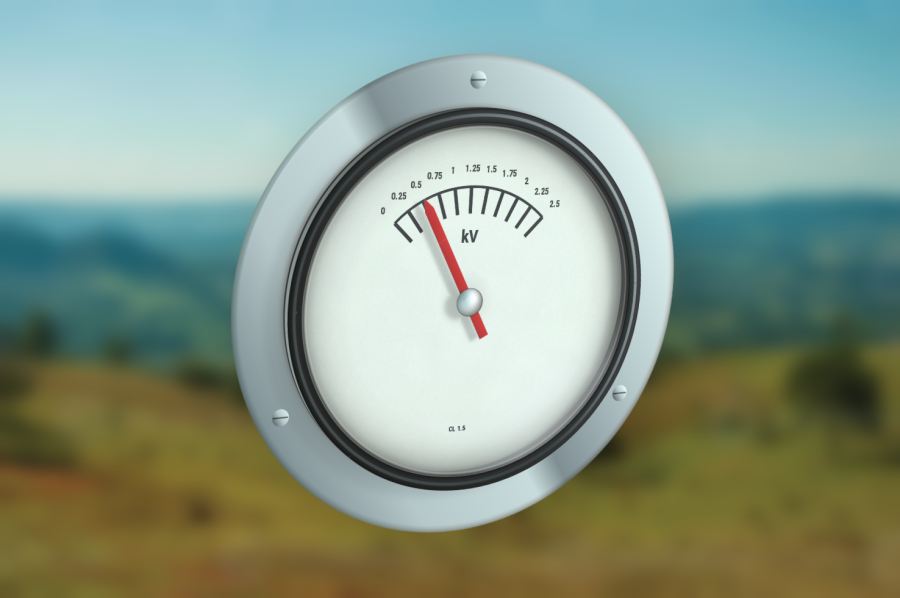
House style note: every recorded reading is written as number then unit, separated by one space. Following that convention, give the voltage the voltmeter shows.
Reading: 0.5 kV
